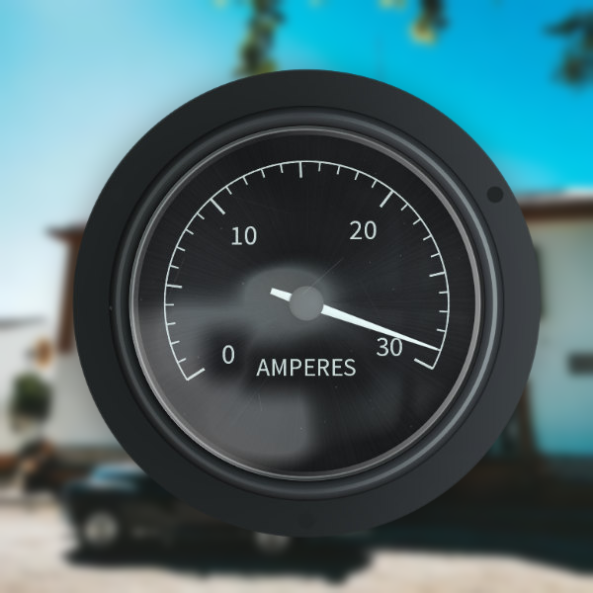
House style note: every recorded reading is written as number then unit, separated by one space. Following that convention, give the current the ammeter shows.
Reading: 29 A
